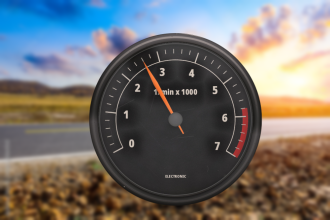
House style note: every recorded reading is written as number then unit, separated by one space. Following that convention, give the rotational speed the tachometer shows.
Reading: 2600 rpm
